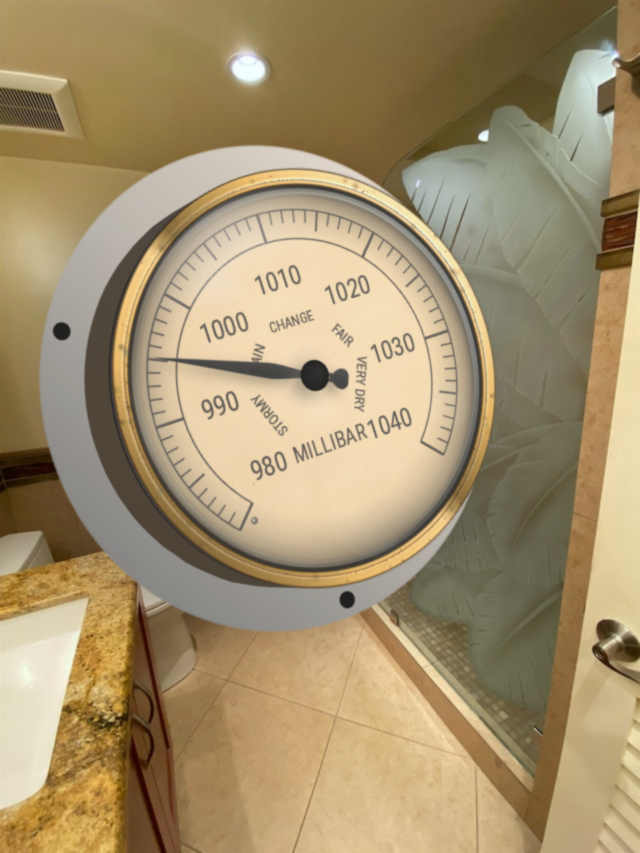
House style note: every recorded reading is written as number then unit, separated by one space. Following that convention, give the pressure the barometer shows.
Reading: 995 mbar
